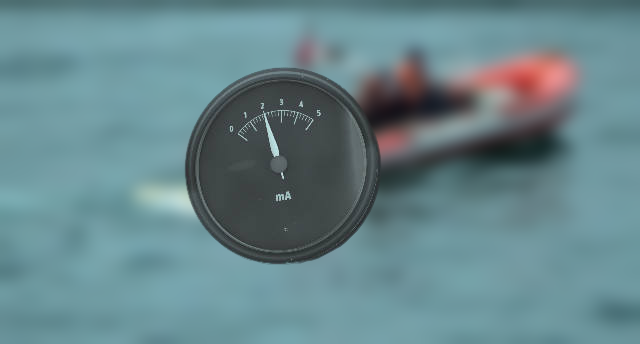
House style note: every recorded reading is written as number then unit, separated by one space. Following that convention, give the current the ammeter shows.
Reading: 2 mA
